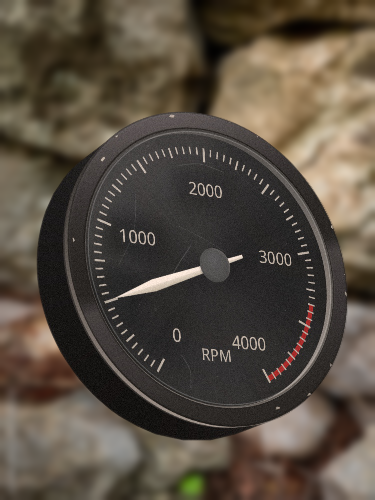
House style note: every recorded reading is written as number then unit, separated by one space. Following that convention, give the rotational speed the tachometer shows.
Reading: 500 rpm
